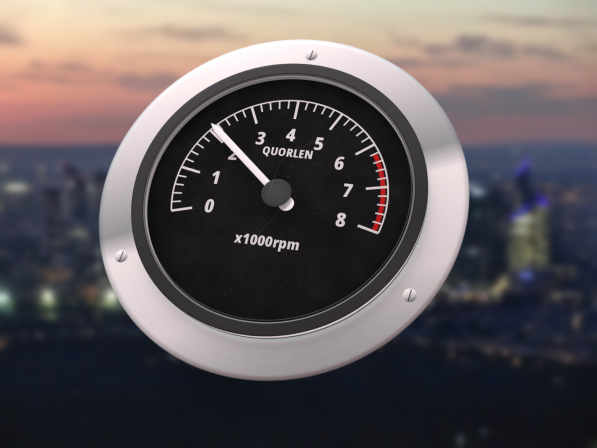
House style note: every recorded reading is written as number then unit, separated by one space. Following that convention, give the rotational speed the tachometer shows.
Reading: 2100 rpm
